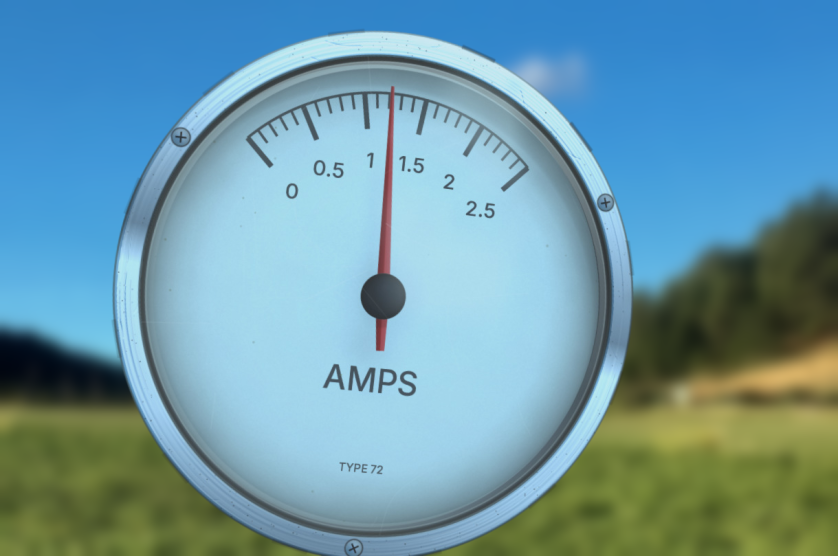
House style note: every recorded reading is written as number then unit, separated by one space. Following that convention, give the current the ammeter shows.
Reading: 1.2 A
